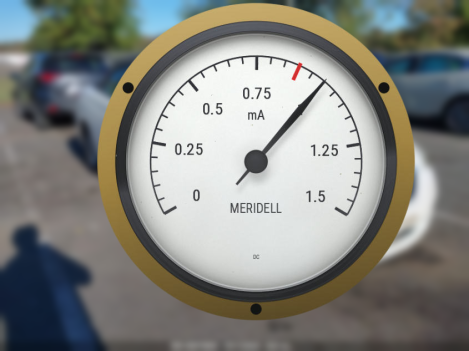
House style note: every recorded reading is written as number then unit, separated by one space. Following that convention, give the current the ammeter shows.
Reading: 1 mA
